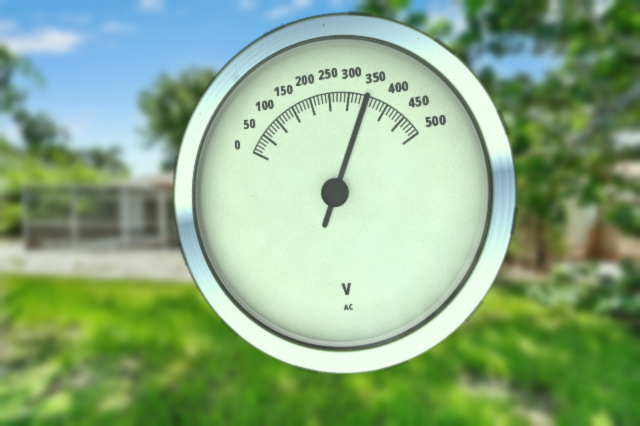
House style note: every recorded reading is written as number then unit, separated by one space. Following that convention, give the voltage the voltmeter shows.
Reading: 350 V
